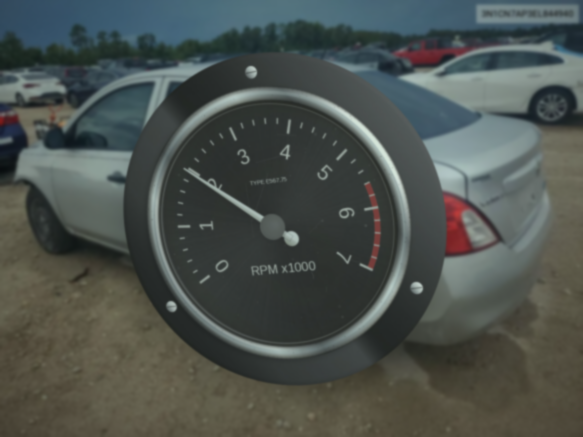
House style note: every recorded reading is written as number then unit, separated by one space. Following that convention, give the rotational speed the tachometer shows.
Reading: 2000 rpm
